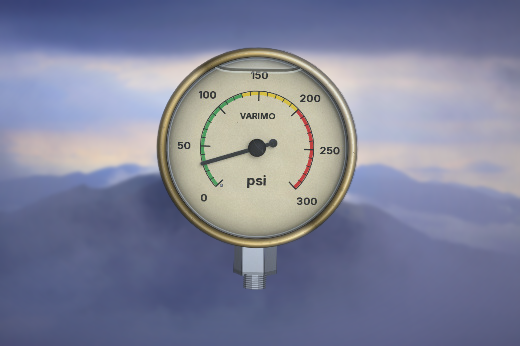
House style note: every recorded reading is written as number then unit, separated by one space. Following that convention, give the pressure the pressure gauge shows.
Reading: 30 psi
